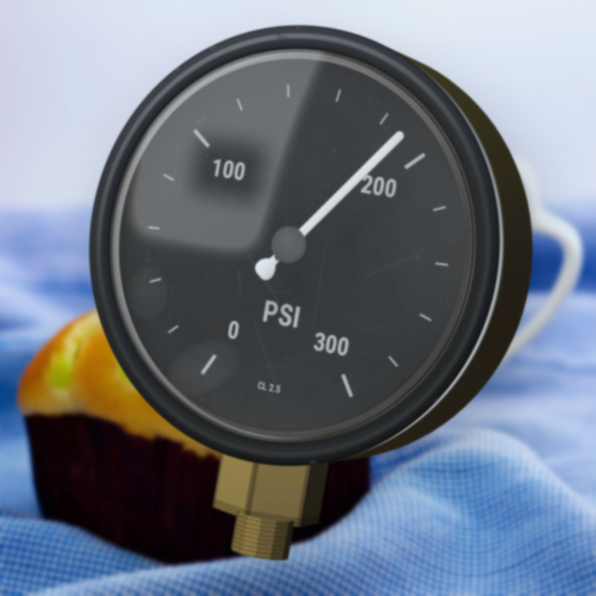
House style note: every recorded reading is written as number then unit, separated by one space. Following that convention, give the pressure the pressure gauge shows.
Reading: 190 psi
